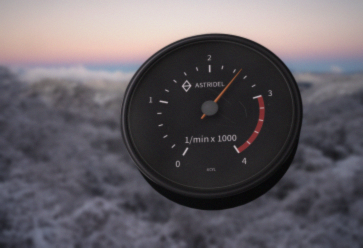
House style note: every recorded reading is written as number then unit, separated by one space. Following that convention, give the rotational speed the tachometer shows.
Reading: 2500 rpm
